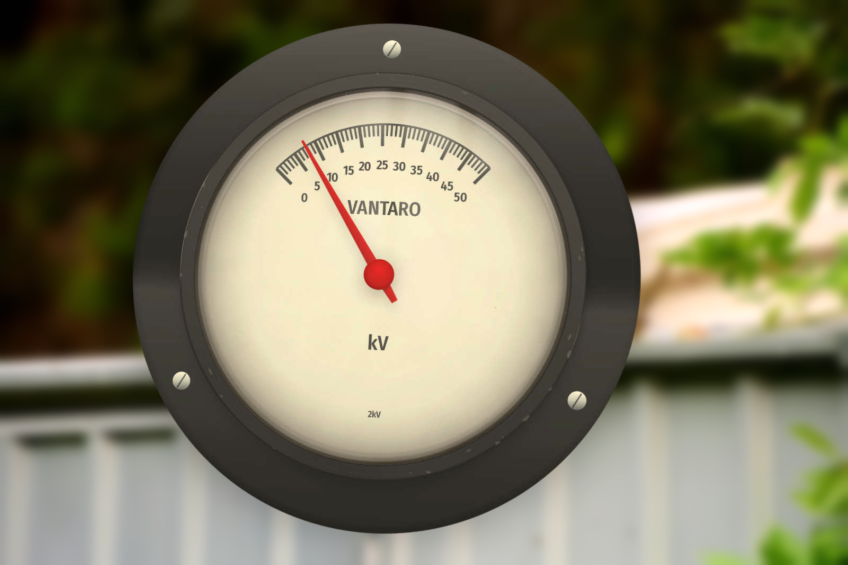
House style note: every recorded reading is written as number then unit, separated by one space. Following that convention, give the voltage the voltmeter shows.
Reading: 8 kV
